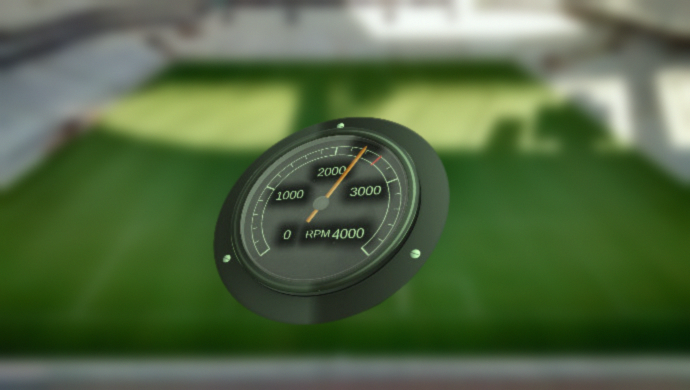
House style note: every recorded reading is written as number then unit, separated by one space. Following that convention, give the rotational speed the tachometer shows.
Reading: 2400 rpm
